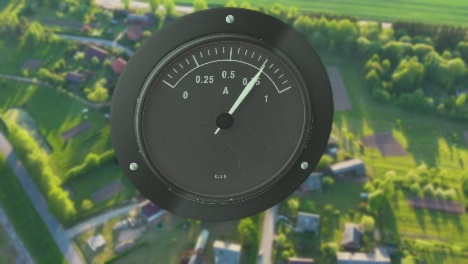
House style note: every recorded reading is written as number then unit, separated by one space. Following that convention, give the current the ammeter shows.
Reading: 0.75 A
